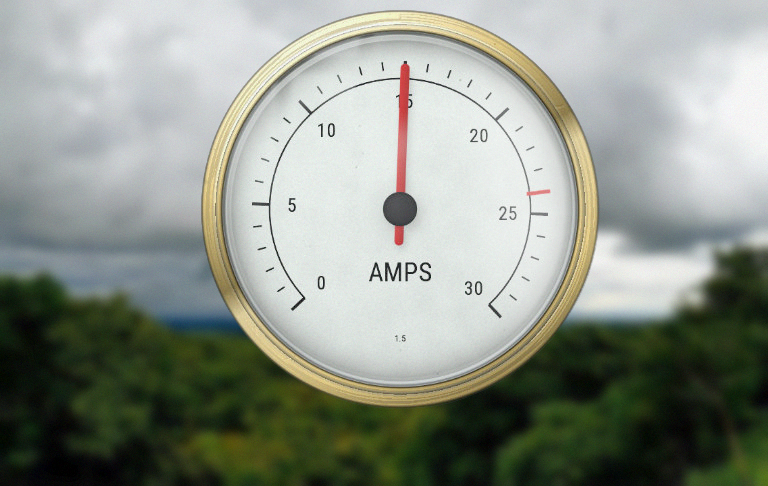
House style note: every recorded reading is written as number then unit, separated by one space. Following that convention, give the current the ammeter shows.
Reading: 15 A
